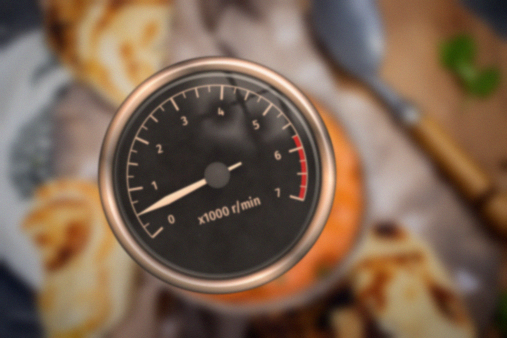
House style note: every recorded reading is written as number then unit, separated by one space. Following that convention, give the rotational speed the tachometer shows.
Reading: 500 rpm
